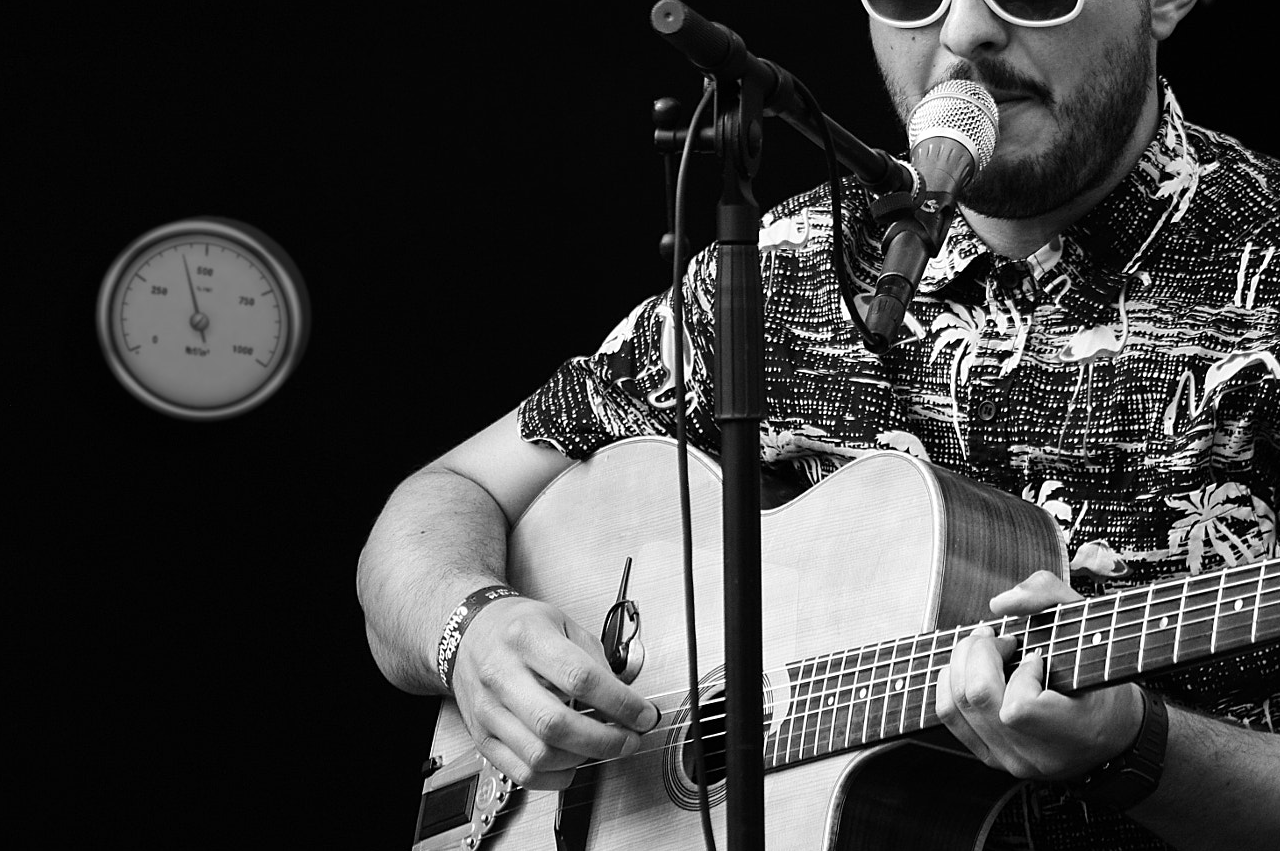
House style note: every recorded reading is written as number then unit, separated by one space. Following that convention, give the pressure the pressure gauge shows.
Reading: 425 psi
